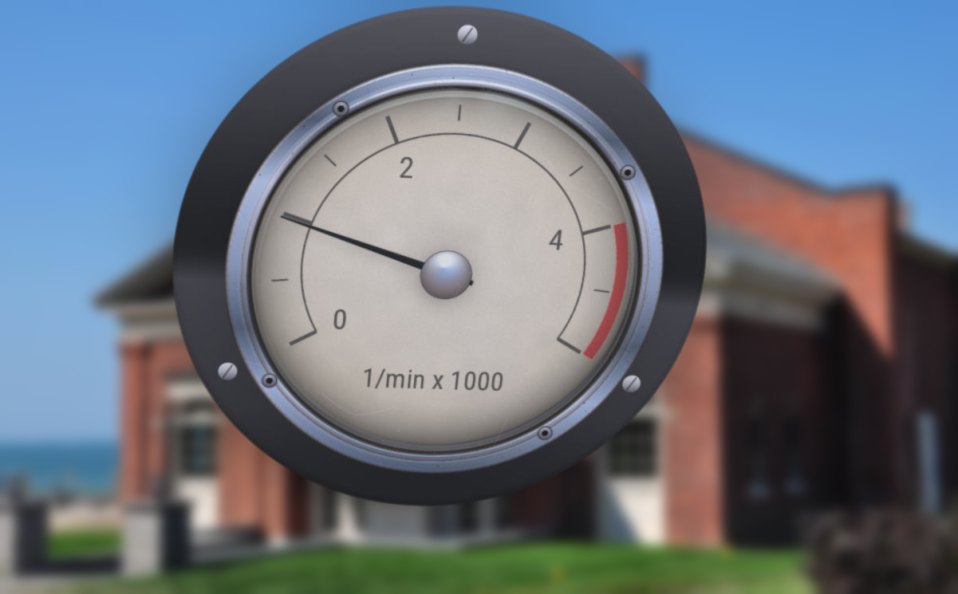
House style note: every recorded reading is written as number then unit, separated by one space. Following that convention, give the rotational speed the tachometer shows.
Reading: 1000 rpm
